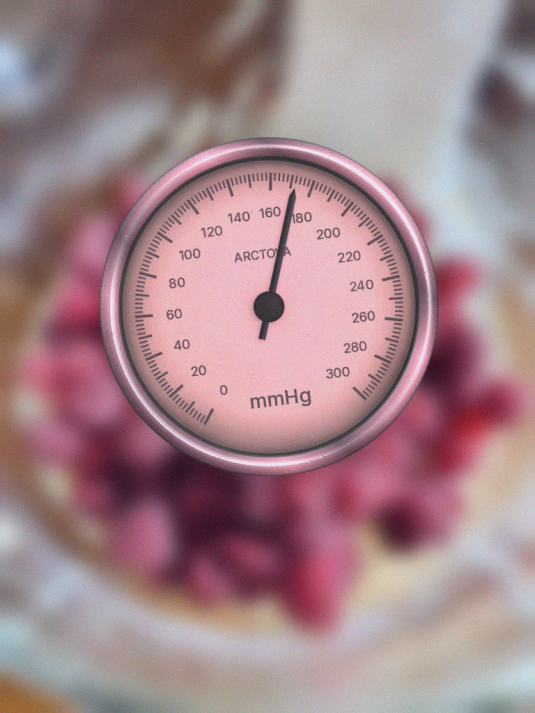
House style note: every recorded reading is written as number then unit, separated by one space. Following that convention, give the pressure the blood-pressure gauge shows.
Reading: 172 mmHg
